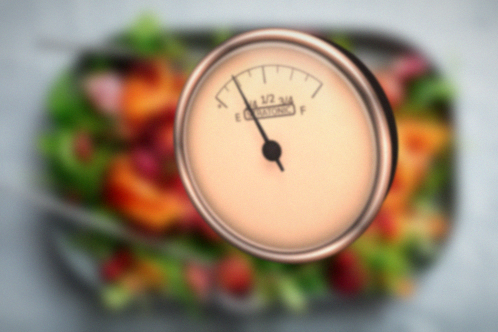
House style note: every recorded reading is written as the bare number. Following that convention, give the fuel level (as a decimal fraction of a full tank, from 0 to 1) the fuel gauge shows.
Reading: 0.25
